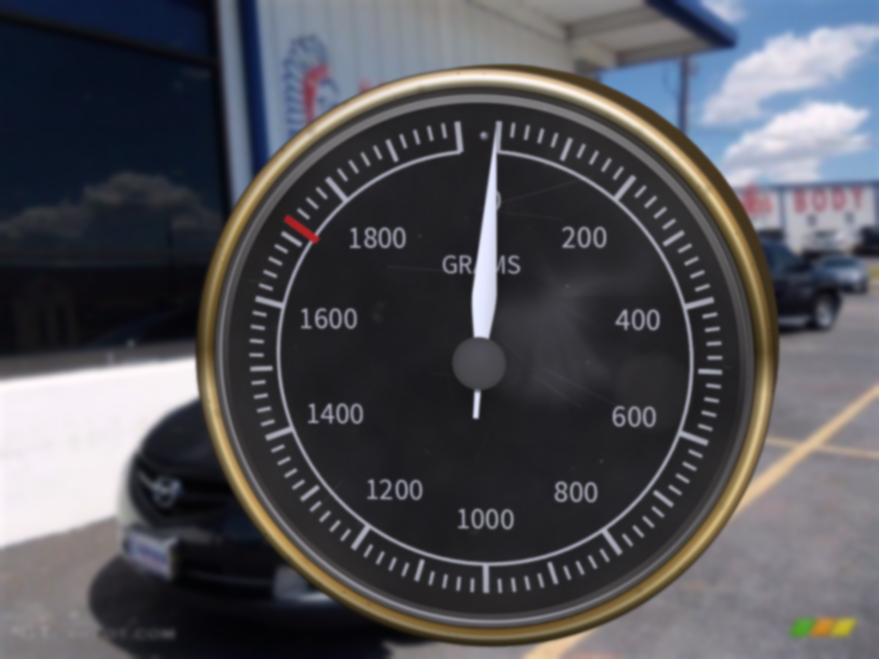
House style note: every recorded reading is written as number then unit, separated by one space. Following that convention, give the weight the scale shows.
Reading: 0 g
